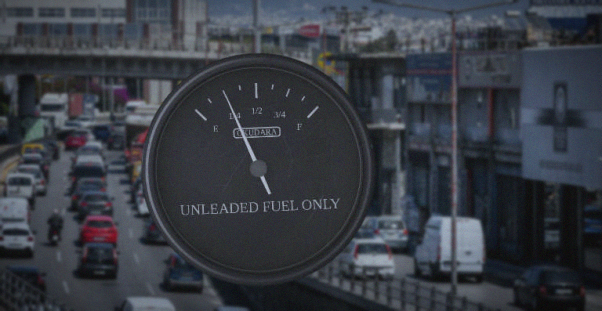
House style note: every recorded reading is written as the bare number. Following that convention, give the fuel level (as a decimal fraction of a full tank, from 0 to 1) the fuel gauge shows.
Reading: 0.25
